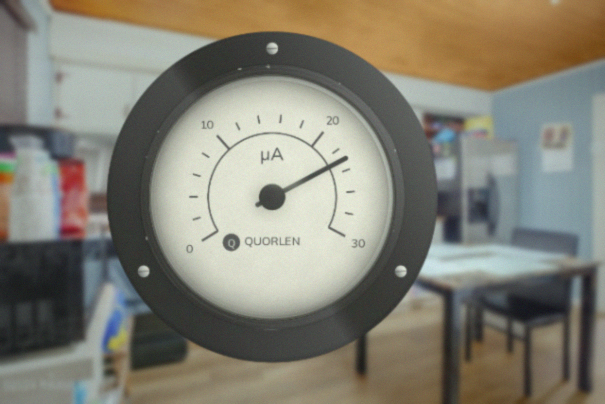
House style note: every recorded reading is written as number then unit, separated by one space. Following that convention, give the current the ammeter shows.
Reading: 23 µA
